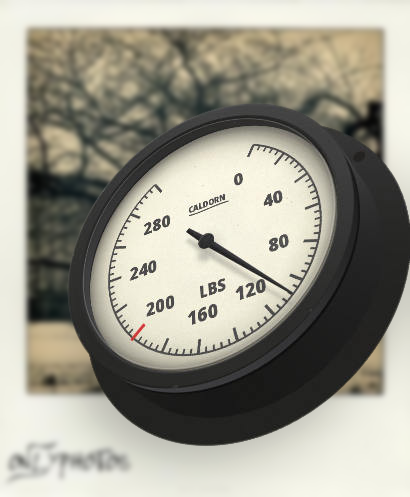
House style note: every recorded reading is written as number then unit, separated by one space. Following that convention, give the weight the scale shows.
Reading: 108 lb
